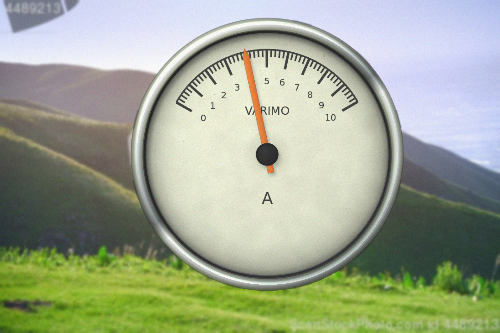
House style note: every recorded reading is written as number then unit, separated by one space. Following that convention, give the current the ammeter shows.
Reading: 4 A
